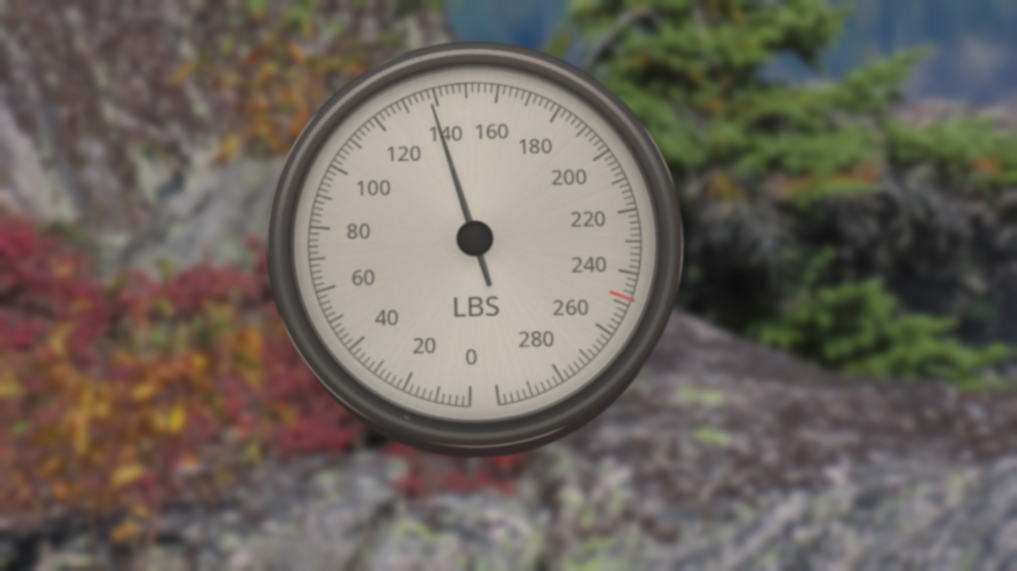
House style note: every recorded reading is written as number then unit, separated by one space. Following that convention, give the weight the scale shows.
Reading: 138 lb
